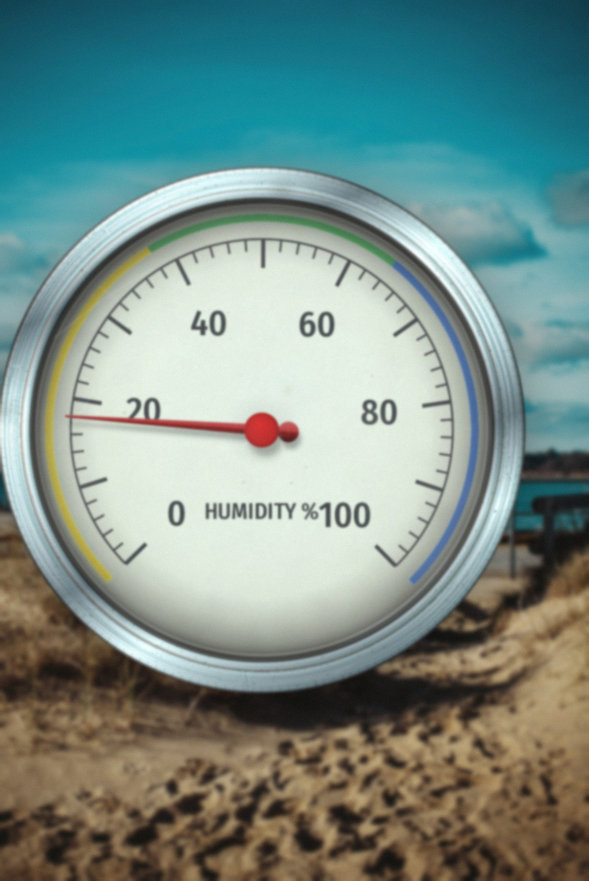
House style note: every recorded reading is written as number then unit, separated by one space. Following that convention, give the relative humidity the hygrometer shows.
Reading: 18 %
